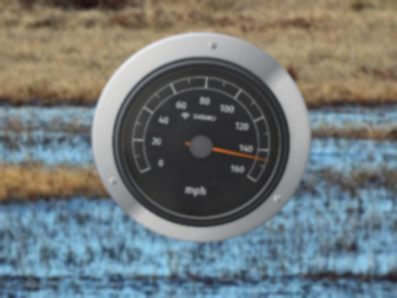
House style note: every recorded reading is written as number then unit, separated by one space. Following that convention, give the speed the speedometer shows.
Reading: 145 mph
